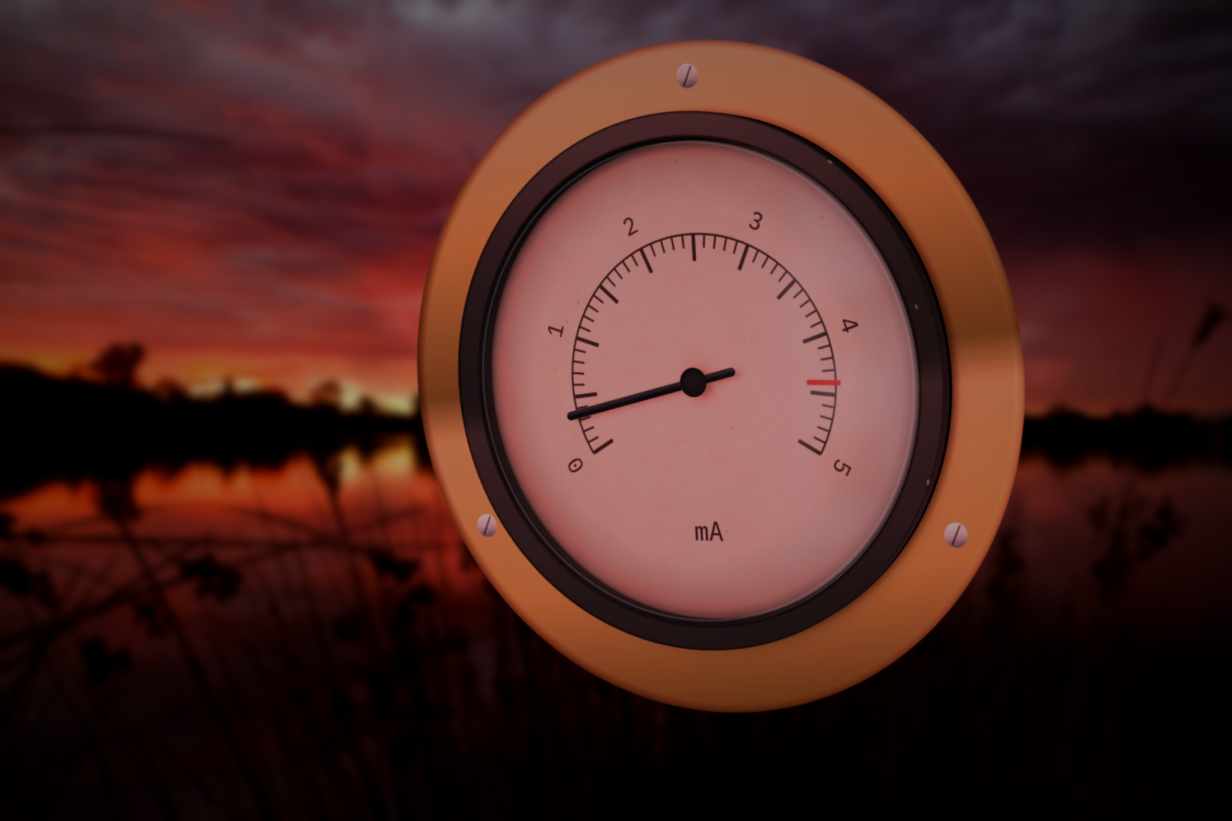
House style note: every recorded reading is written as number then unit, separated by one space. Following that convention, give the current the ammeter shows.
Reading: 0.35 mA
